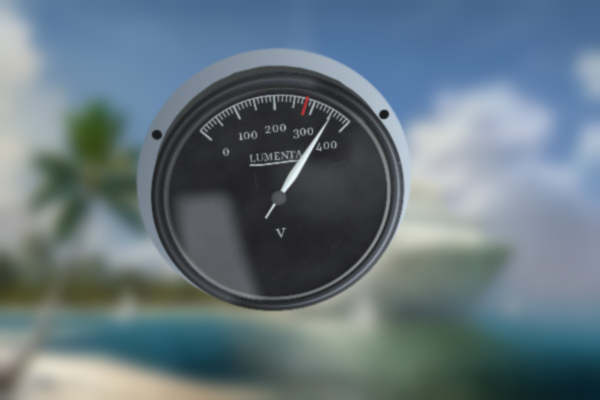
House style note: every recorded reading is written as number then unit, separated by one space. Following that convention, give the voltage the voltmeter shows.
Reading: 350 V
